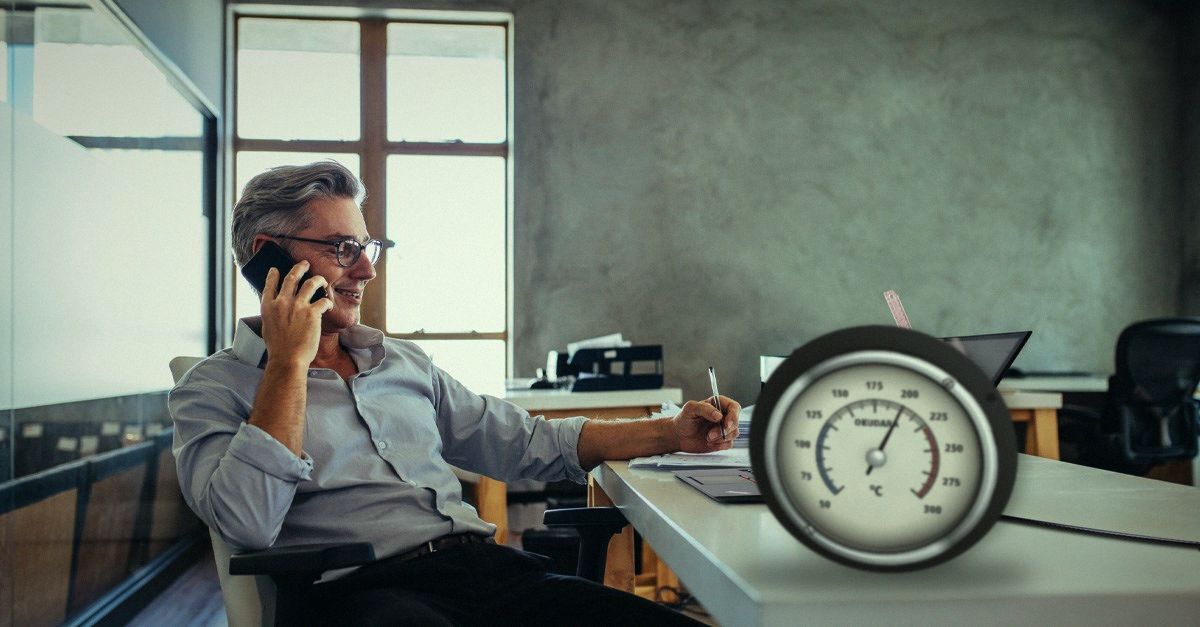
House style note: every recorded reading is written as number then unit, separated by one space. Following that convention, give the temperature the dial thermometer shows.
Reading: 200 °C
